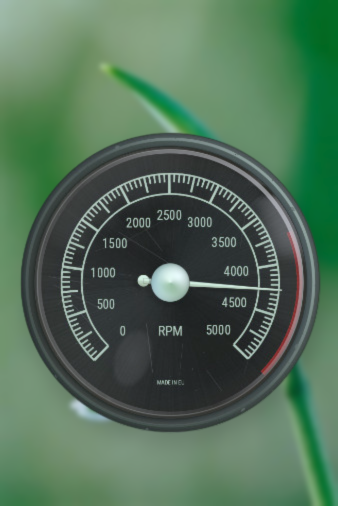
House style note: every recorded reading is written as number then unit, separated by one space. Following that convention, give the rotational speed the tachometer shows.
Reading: 4250 rpm
